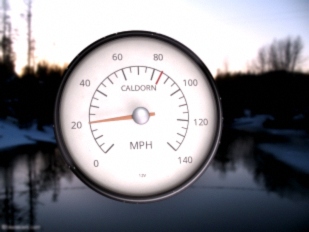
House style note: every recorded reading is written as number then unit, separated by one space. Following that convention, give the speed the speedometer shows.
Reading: 20 mph
